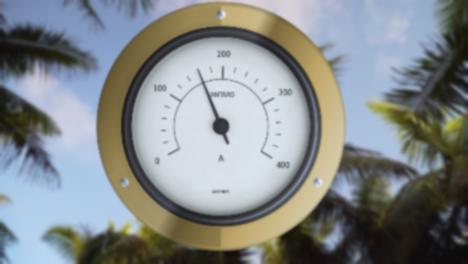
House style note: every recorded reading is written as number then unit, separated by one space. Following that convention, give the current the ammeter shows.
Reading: 160 A
